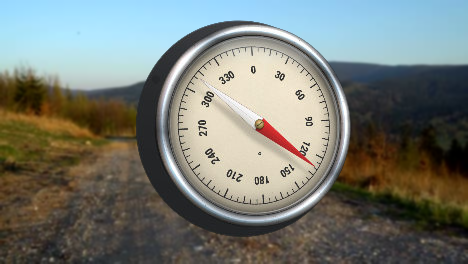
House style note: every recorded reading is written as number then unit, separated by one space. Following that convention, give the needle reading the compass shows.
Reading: 130 °
